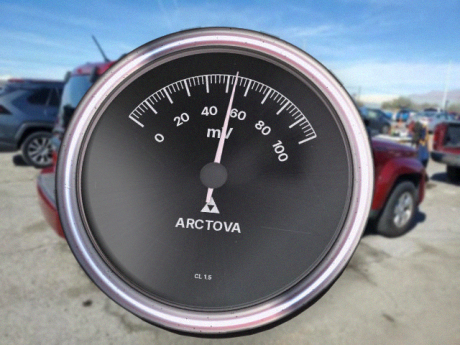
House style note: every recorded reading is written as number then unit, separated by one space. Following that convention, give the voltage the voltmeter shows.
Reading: 54 mV
